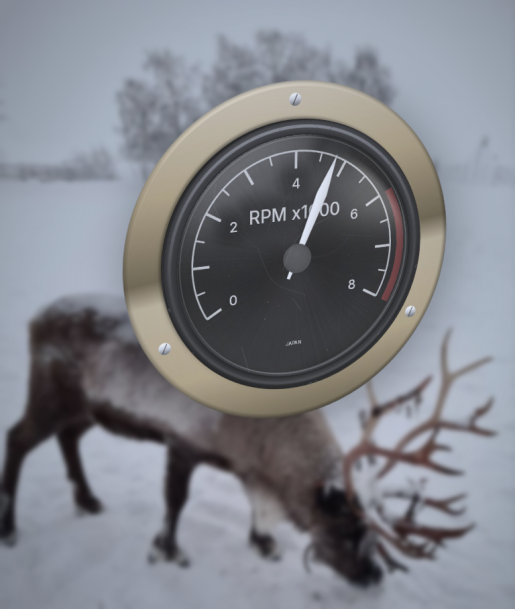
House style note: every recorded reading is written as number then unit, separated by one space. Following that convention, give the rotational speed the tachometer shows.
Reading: 4750 rpm
